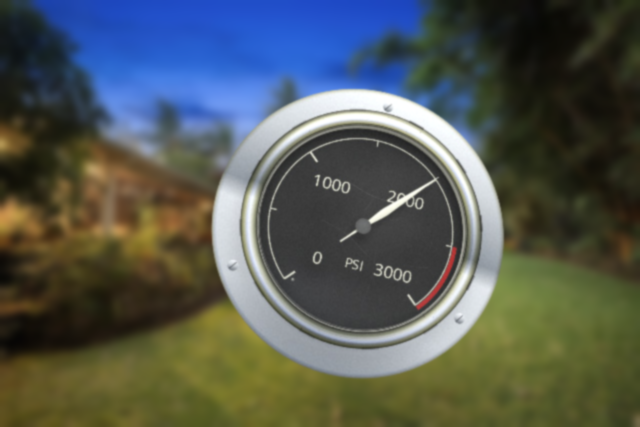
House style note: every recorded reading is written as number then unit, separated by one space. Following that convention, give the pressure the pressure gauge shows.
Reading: 2000 psi
